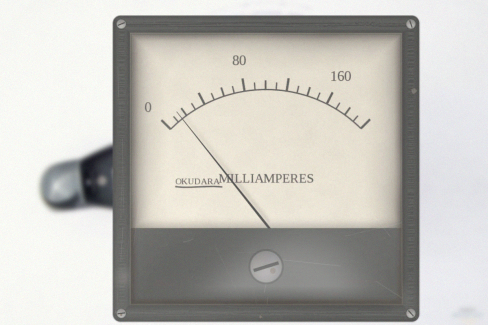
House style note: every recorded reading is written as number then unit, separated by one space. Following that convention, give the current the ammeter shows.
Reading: 15 mA
